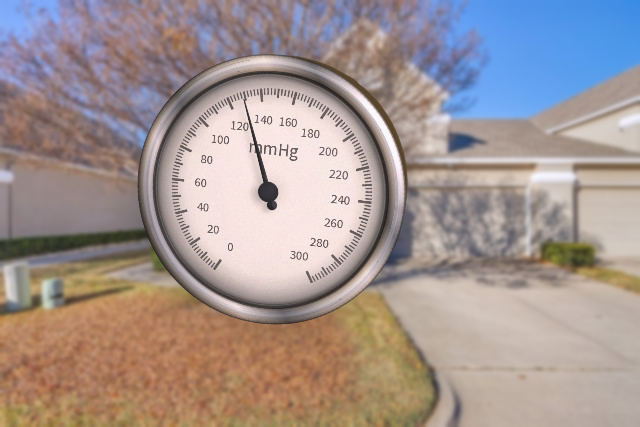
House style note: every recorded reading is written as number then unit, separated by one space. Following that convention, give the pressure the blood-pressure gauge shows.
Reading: 130 mmHg
